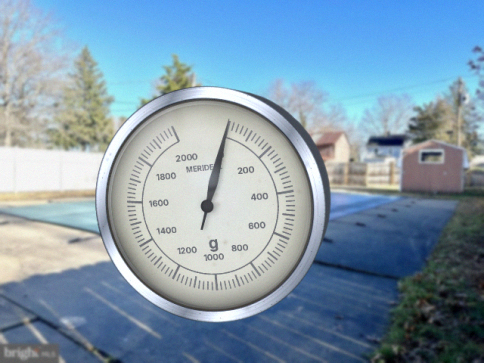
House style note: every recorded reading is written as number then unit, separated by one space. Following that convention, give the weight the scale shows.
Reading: 0 g
